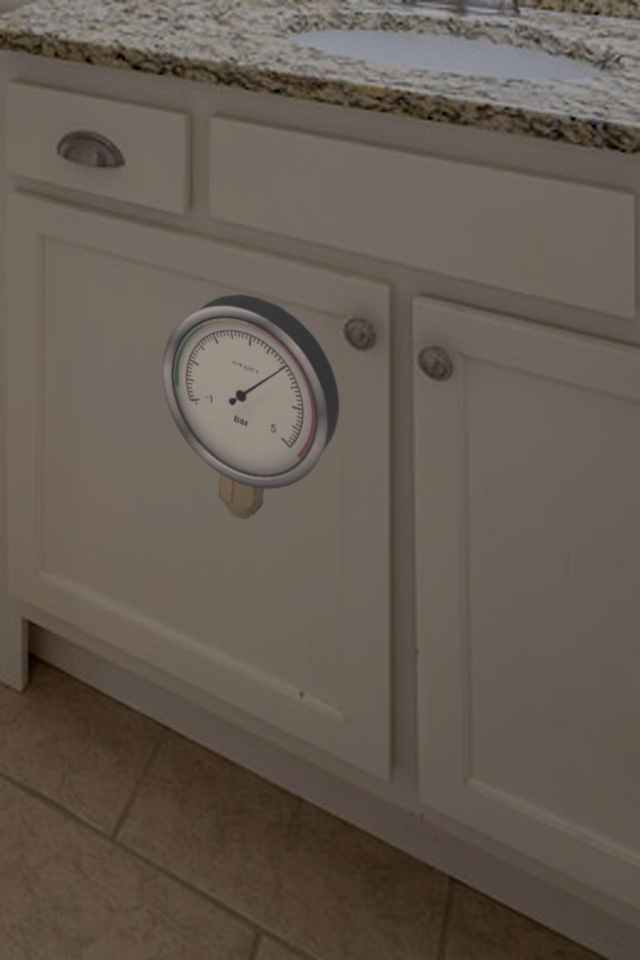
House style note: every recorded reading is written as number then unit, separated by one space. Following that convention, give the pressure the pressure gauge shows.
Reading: 3 bar
